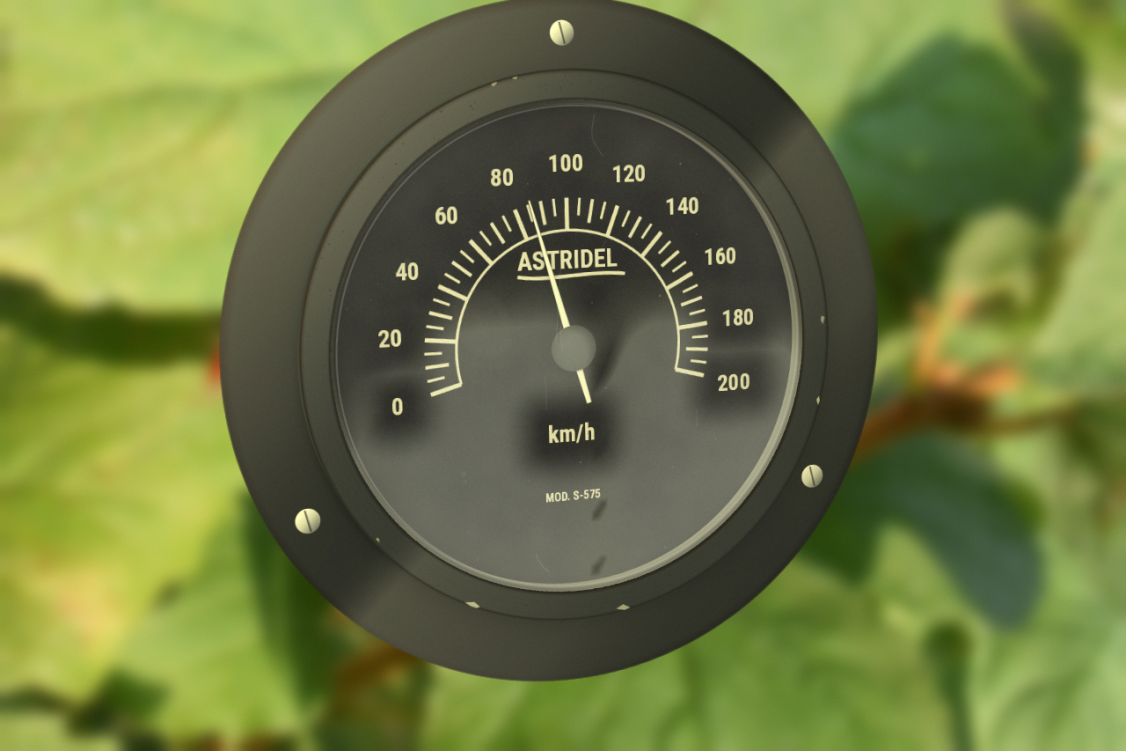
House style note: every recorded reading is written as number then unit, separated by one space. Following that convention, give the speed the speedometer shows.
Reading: 85 km/h
